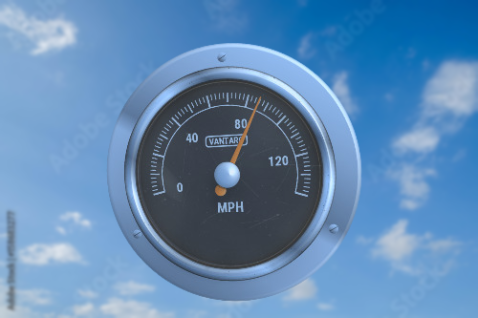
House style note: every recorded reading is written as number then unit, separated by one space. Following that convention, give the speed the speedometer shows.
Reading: 86 mph
